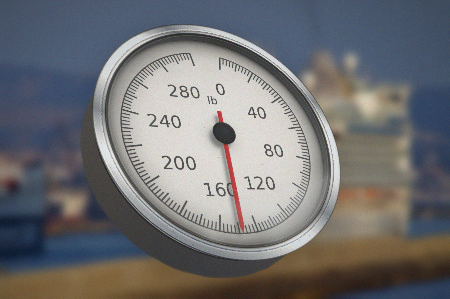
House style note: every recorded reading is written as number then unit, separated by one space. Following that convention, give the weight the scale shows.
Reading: 150 lb
